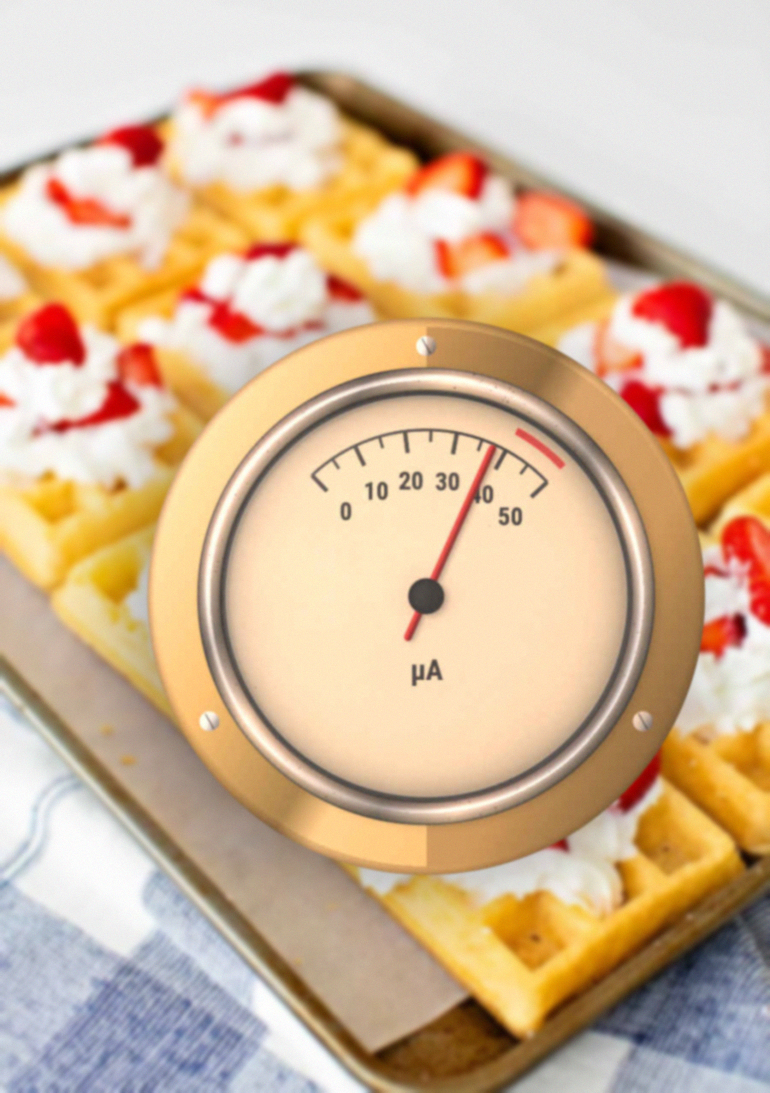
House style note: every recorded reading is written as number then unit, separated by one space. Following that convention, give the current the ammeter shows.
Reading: 37.5 µA
